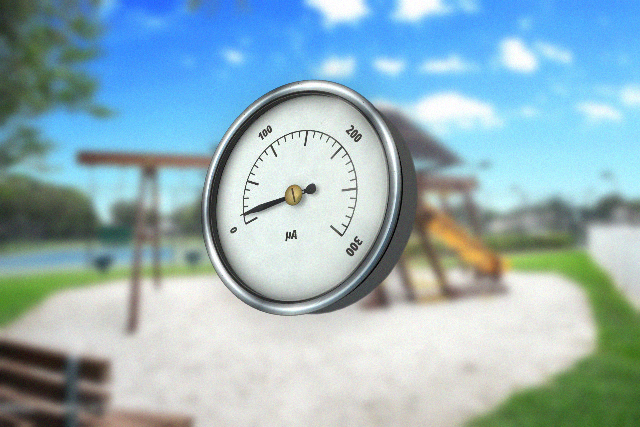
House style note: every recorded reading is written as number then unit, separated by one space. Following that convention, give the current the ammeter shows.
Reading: 10 µA
